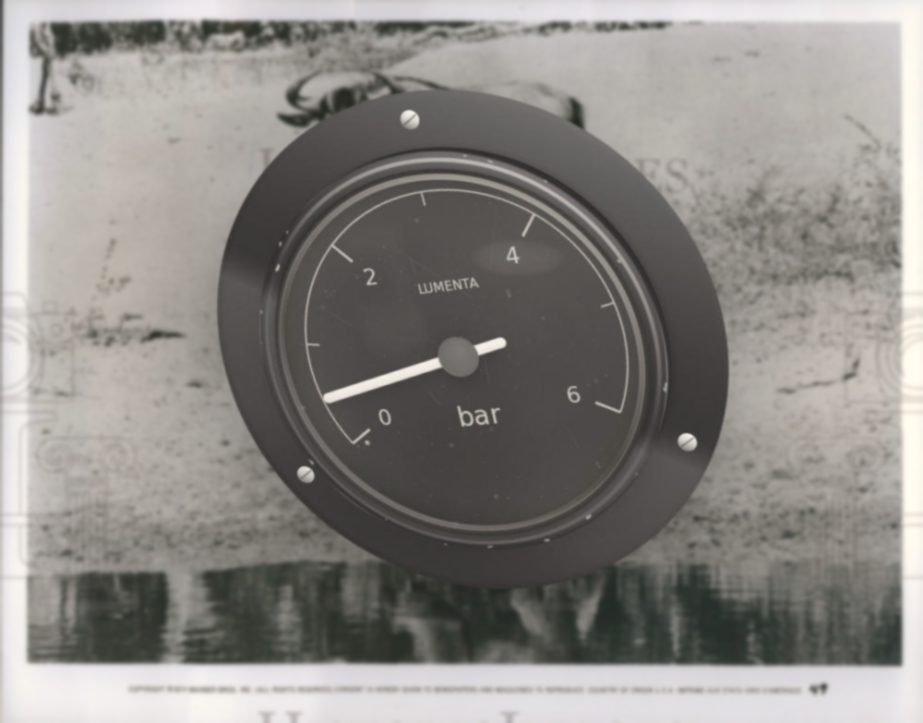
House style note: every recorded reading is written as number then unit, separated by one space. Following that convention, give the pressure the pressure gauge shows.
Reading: 0.5 bar
